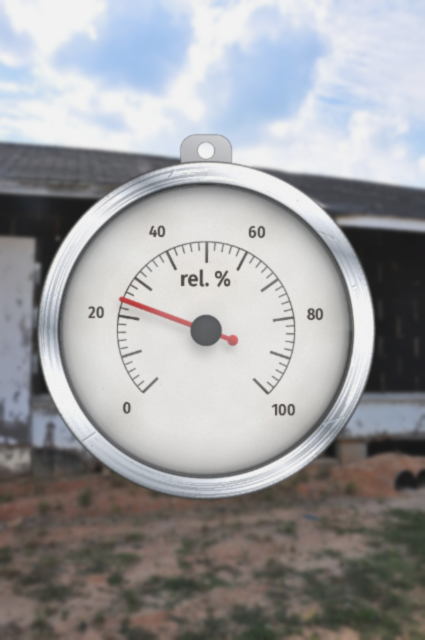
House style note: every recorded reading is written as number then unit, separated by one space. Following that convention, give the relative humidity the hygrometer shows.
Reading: 24 %
